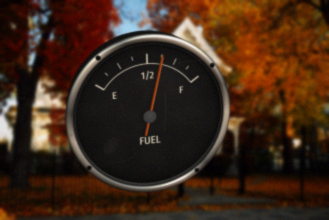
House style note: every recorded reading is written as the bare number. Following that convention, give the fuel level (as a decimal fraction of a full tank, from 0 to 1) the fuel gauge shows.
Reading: 0.625
